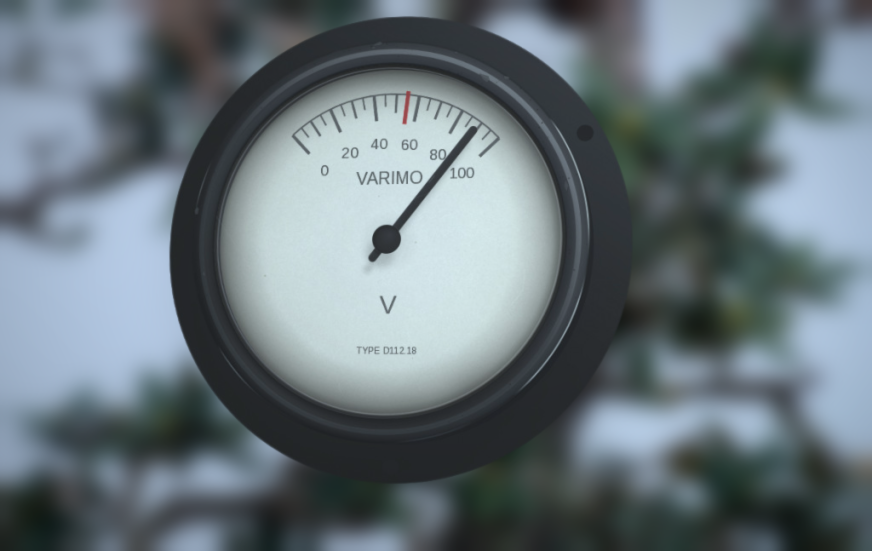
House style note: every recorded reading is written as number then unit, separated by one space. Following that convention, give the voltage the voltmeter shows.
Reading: 90 V
